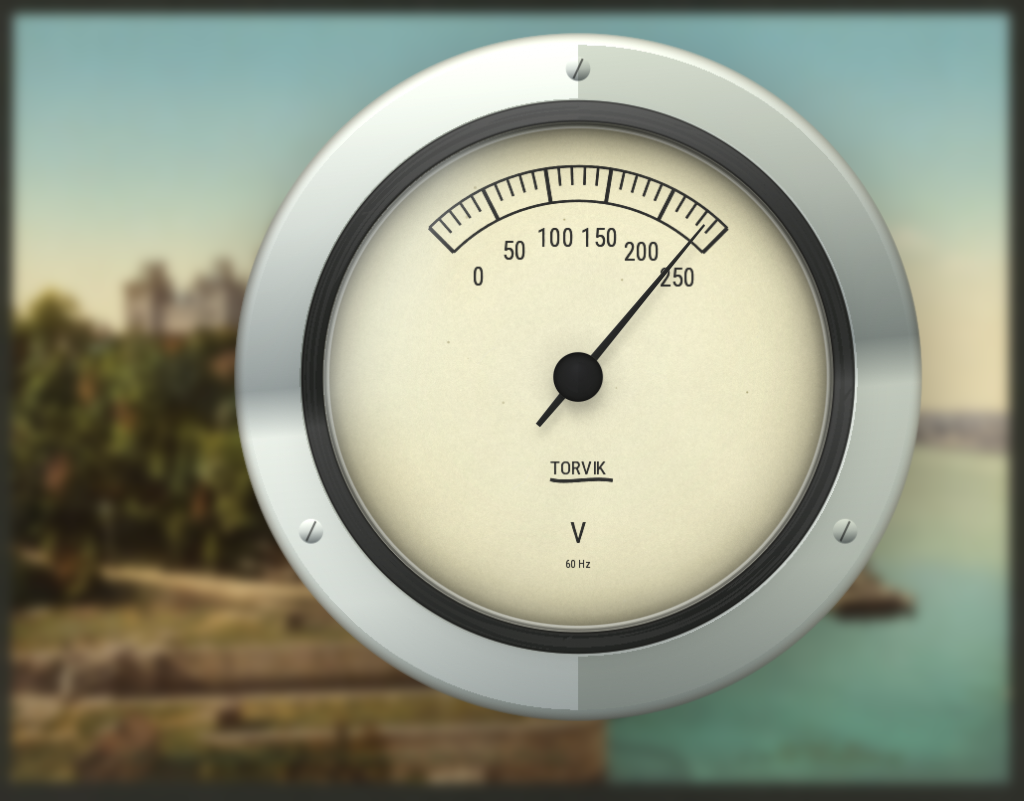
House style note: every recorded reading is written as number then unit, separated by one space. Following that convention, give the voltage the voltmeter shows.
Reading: 235 V
